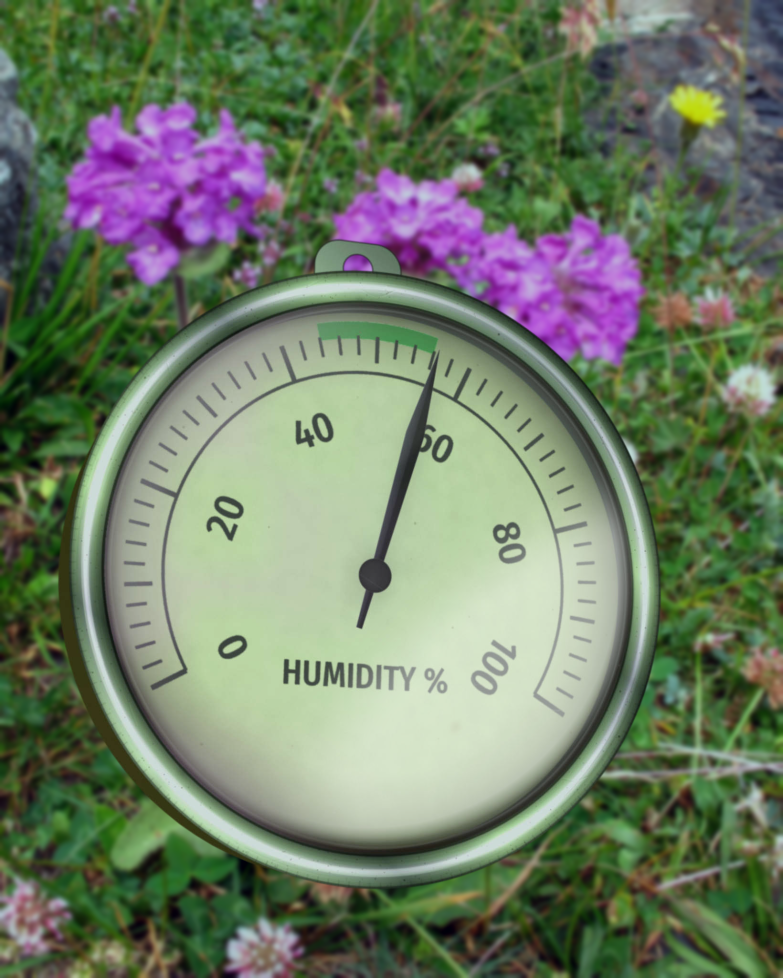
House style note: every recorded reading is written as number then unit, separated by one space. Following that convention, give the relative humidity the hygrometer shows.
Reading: 56 %
